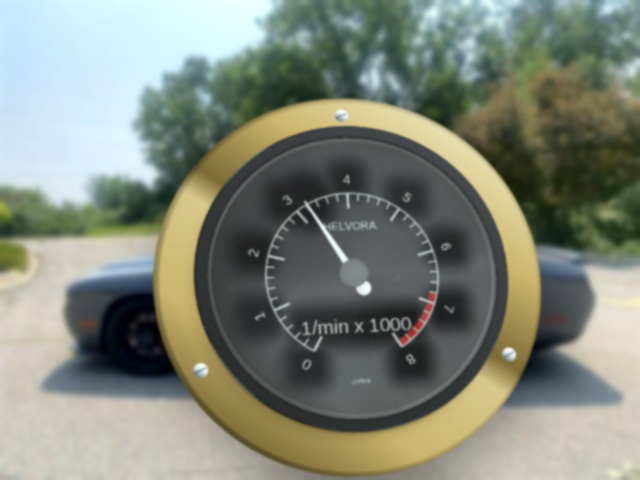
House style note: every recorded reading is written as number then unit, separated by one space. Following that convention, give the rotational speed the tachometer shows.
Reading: 3200 rpm
